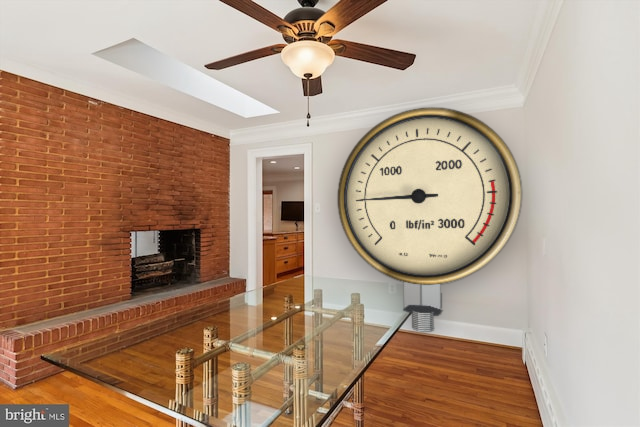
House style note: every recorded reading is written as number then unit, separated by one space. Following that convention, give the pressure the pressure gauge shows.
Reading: 500 psi
